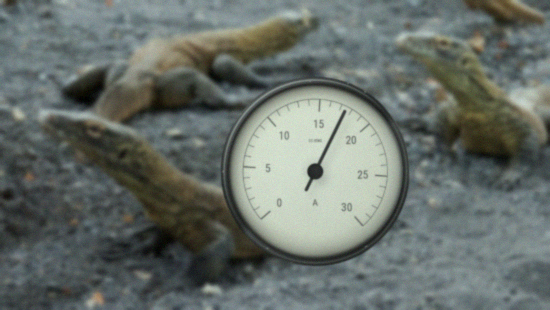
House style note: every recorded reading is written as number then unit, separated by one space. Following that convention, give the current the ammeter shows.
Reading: 17.5 A
